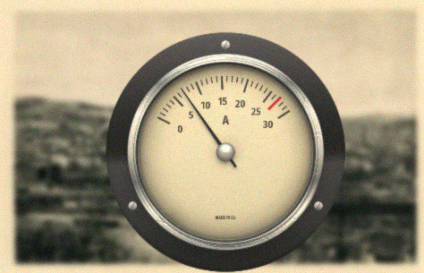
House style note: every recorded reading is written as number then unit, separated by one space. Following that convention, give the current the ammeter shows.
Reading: 7 A
